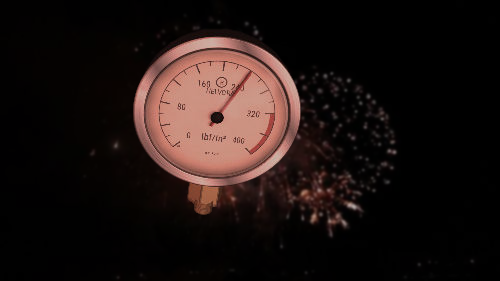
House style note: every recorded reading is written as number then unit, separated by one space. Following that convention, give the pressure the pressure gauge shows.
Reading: 240 psi
